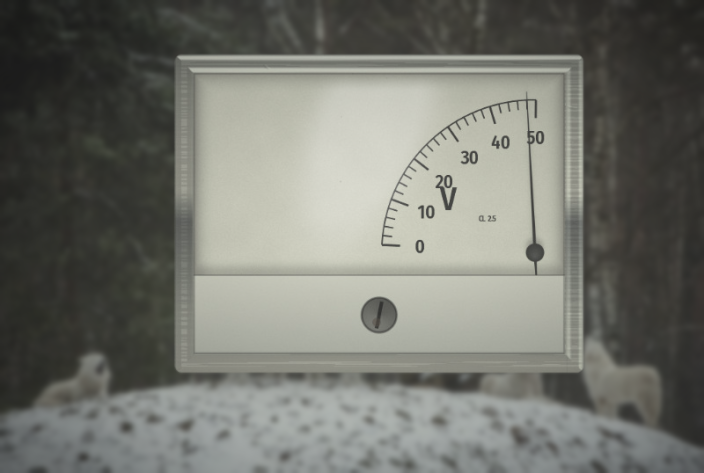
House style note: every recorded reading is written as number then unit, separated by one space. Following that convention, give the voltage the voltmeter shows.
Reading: 48 V
